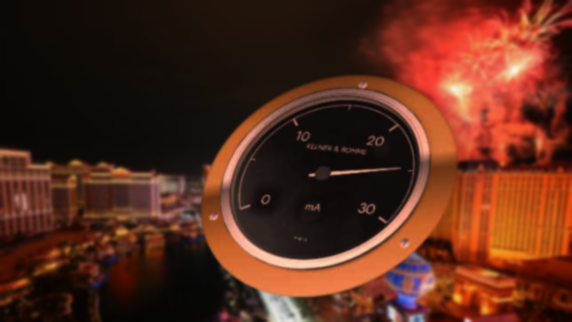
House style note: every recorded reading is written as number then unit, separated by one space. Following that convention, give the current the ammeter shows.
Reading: 25 mA
